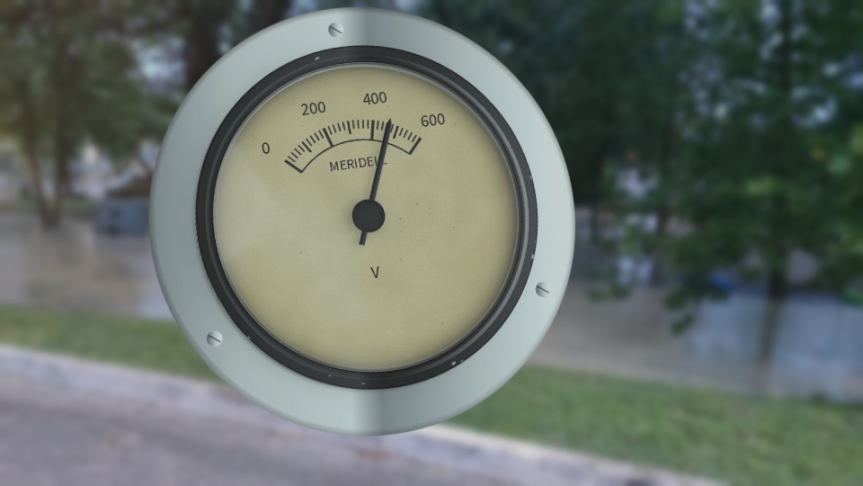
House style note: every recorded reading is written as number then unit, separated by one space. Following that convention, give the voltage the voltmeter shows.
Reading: 460 V
